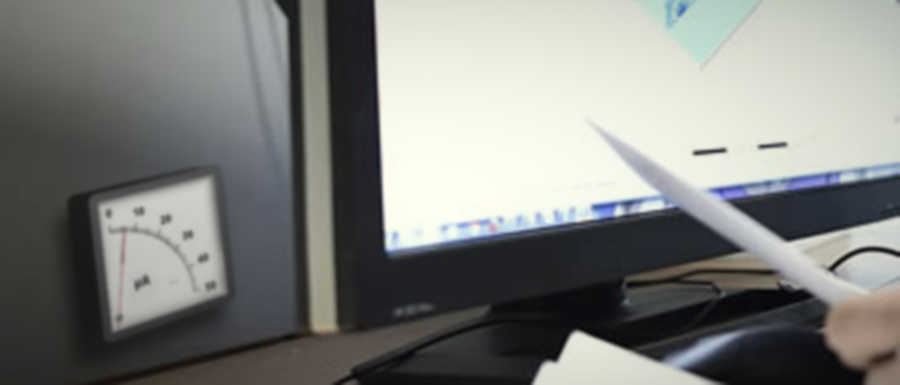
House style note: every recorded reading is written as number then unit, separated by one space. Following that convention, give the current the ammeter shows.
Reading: 5 µA
